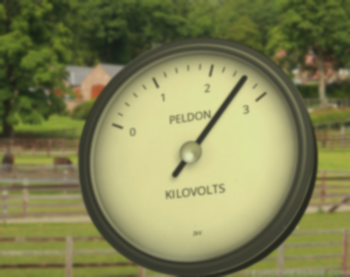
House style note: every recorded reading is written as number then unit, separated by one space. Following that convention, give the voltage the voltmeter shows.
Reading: 2.6 kV
